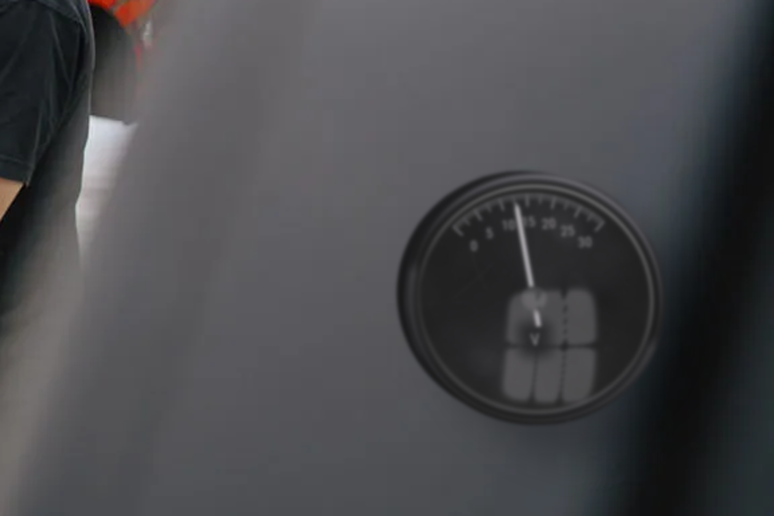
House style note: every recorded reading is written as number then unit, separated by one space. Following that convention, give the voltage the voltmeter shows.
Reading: 12.5 V
